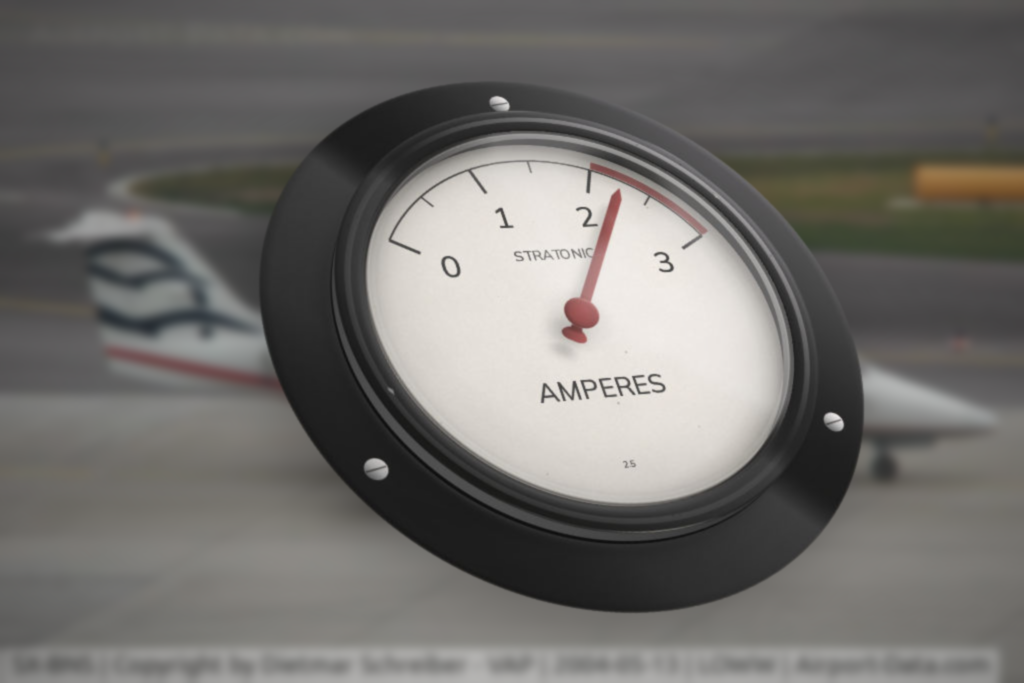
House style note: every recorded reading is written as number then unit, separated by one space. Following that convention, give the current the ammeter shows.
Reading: 2.25 A
